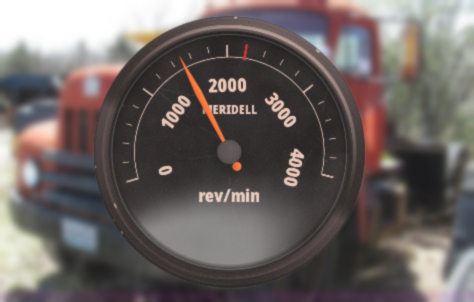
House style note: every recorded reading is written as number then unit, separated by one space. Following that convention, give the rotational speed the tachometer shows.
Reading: 1500 rpm
